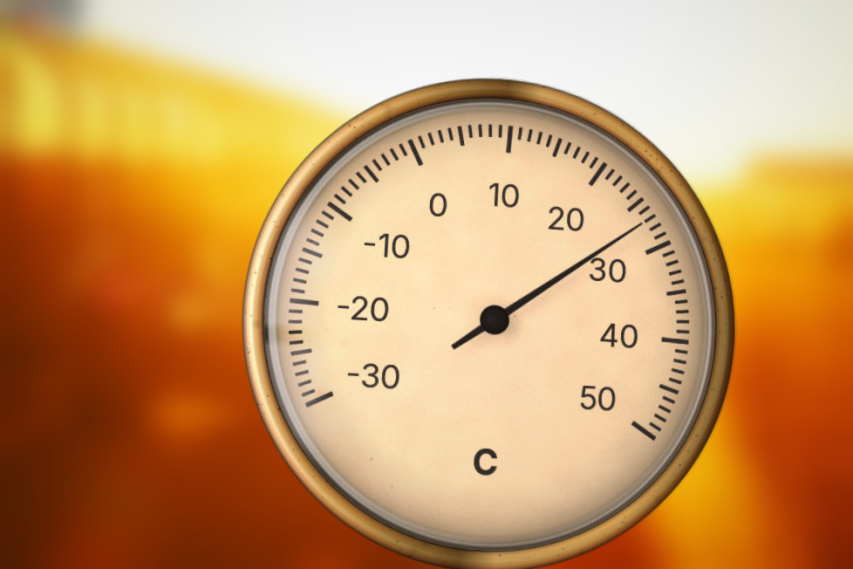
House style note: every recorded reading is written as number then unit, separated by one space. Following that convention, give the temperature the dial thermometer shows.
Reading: 27 °C
